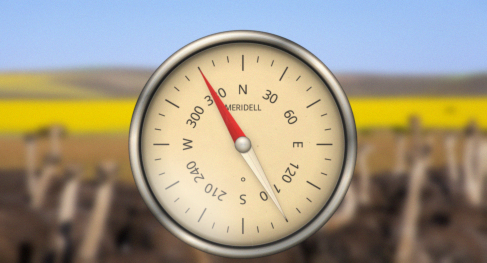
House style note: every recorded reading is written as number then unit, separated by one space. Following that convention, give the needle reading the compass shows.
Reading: 330 °
